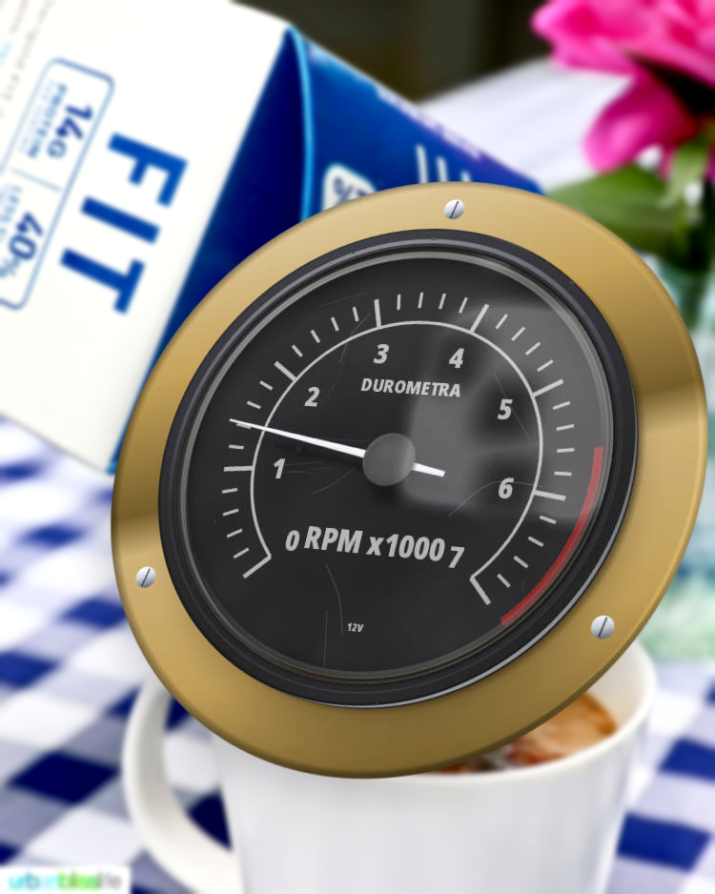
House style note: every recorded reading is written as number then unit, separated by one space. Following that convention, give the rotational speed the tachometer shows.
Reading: 1400 rpm
